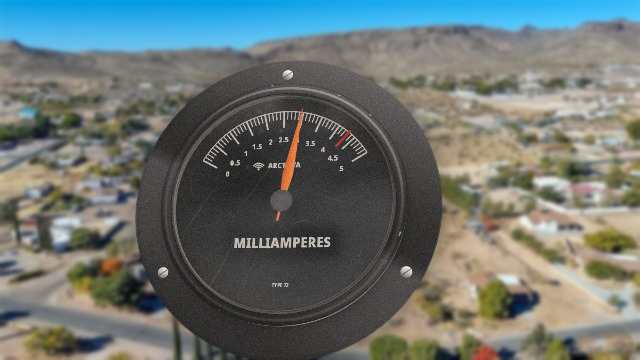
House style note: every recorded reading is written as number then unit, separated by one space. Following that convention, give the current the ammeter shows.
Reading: 3 mA
